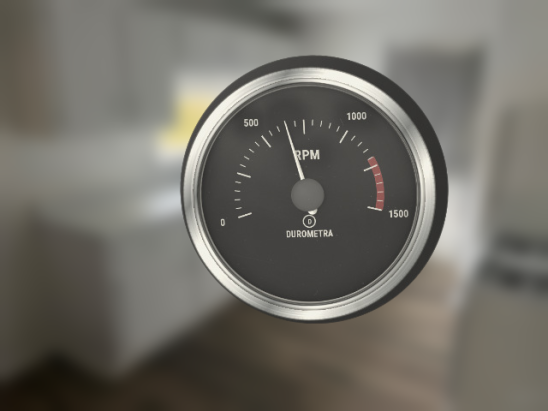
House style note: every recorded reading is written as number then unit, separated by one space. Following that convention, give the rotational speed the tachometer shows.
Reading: 650 rpm
